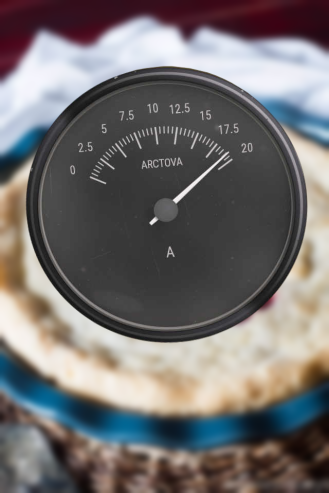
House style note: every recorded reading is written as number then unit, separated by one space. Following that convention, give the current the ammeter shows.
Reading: 19 A
